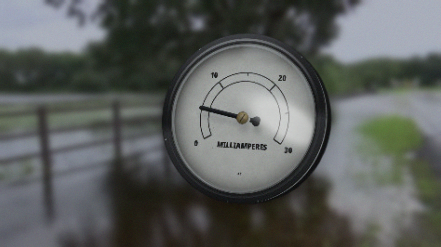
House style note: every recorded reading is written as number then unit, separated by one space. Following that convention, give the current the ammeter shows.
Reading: 5 mA
